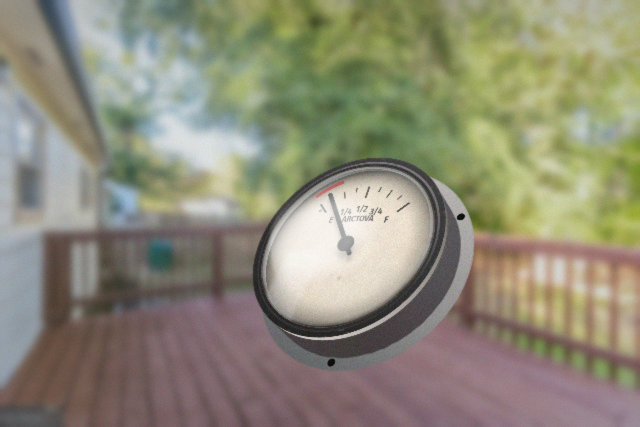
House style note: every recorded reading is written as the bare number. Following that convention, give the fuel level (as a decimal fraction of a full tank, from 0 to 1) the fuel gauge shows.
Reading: 0.125
